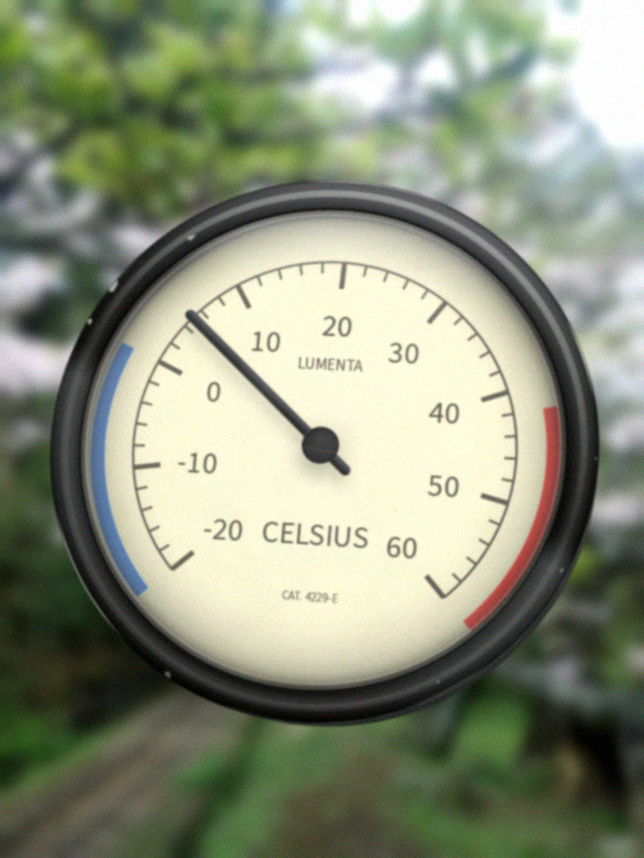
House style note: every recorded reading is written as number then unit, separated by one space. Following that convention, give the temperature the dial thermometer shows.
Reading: 5 °C
